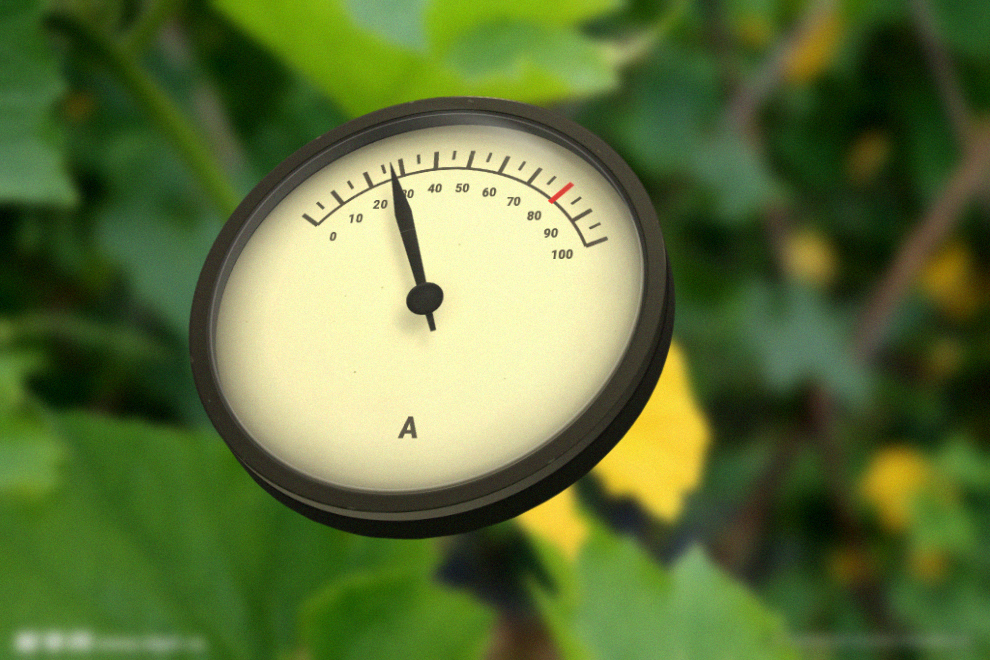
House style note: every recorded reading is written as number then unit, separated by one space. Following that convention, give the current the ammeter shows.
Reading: 27.5 A
